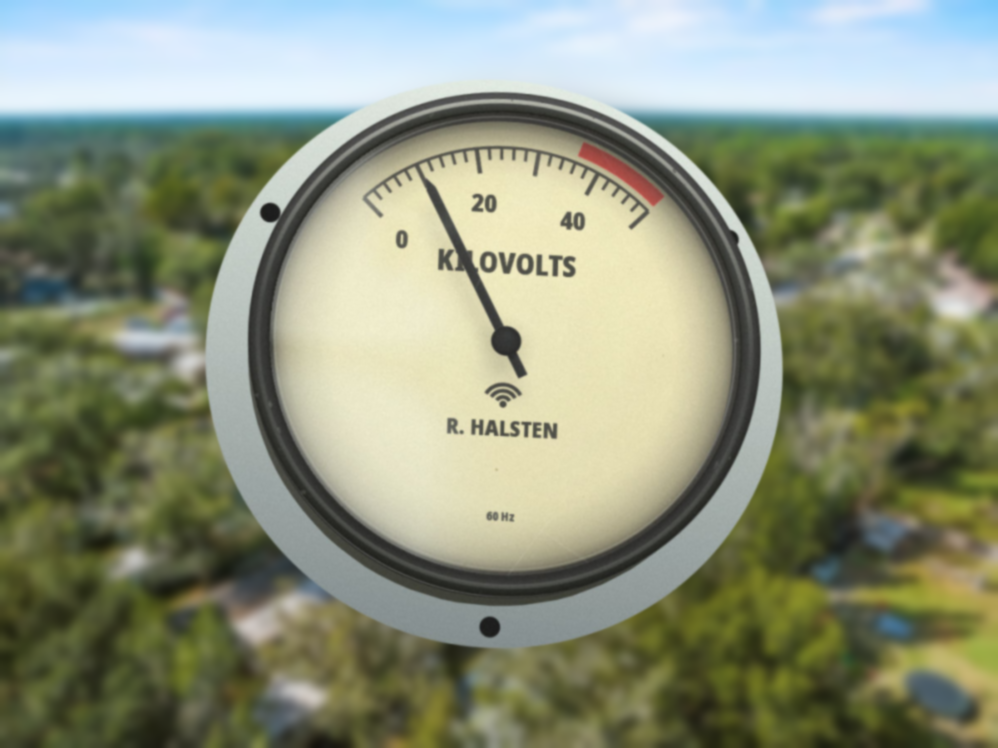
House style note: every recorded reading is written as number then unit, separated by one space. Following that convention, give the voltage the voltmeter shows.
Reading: 10 kV
